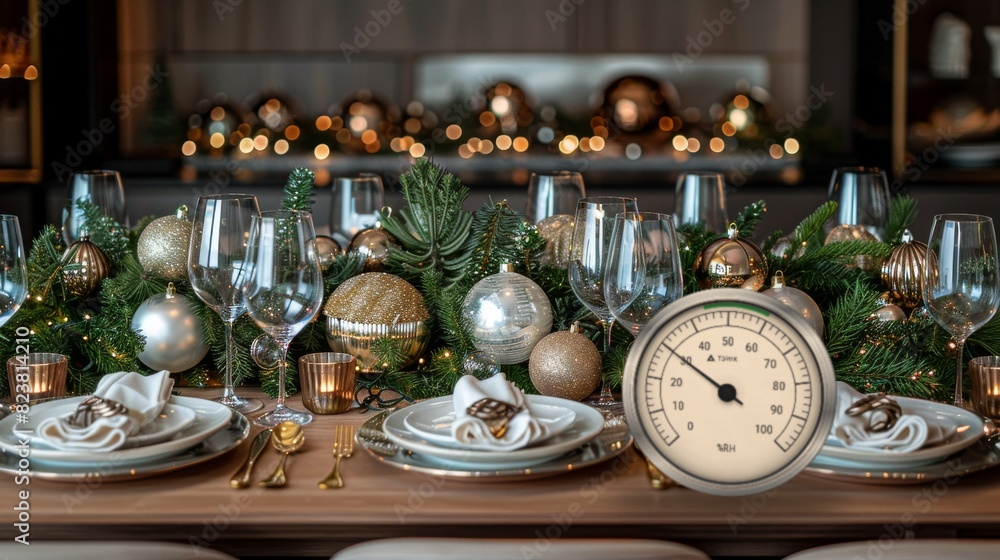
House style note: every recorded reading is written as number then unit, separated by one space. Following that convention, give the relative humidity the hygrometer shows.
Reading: 30 %
